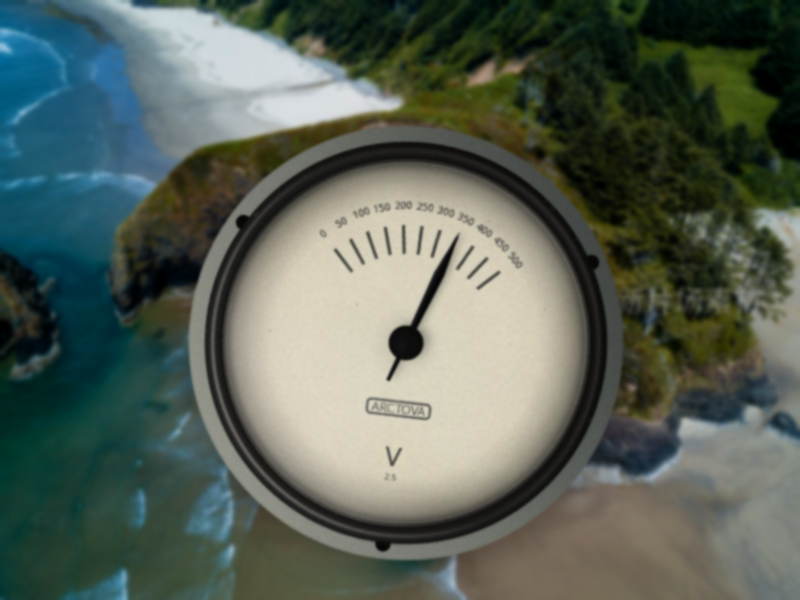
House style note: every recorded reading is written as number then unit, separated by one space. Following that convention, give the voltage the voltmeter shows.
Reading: 350 V
